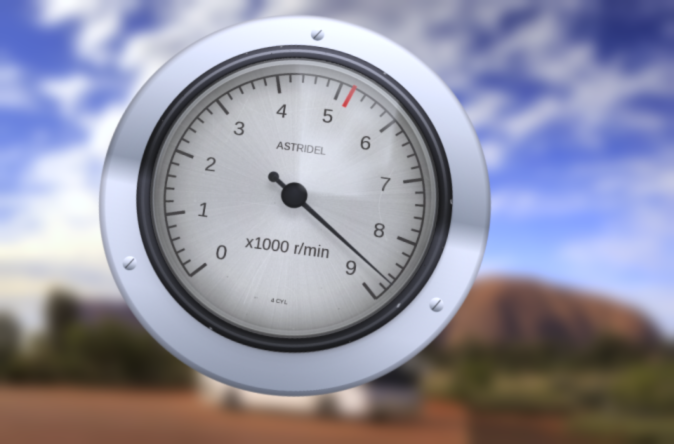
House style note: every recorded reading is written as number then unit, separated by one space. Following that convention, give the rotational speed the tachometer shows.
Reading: 8700 rpm
